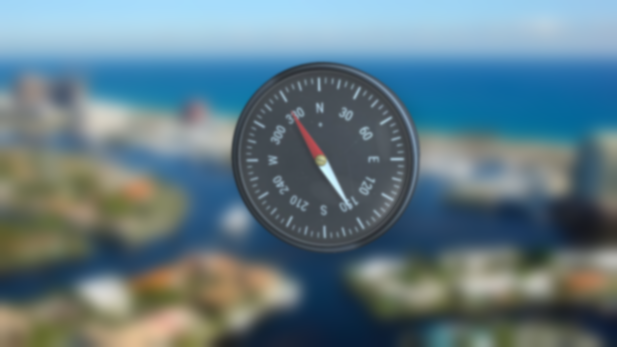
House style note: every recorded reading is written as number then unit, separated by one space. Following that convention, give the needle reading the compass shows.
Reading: 330 °
